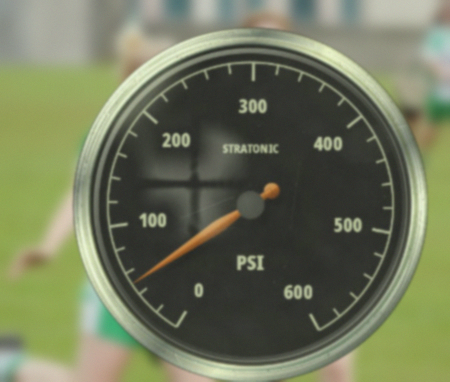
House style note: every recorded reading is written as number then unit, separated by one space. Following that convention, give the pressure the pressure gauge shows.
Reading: 50 psi
